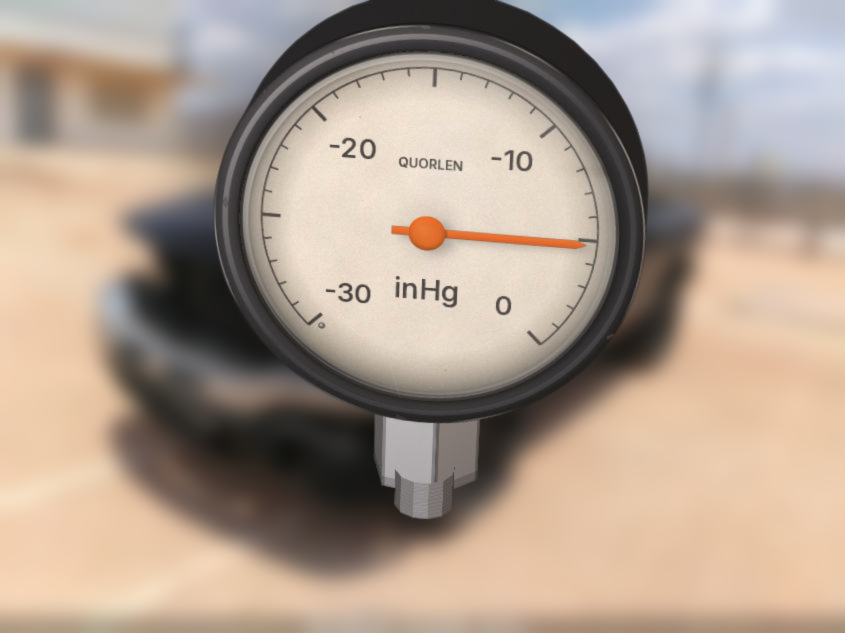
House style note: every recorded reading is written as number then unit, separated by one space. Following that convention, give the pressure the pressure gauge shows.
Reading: -5 inHg
